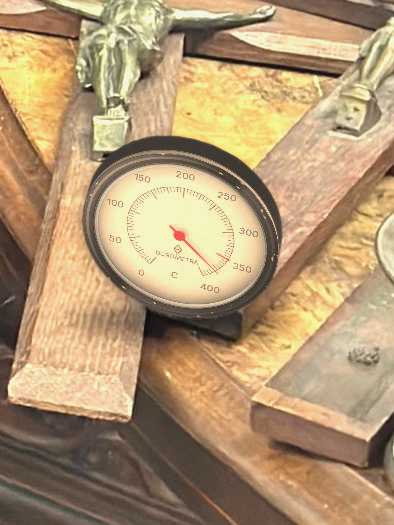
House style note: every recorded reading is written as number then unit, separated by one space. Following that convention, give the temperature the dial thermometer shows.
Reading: 375 °C
